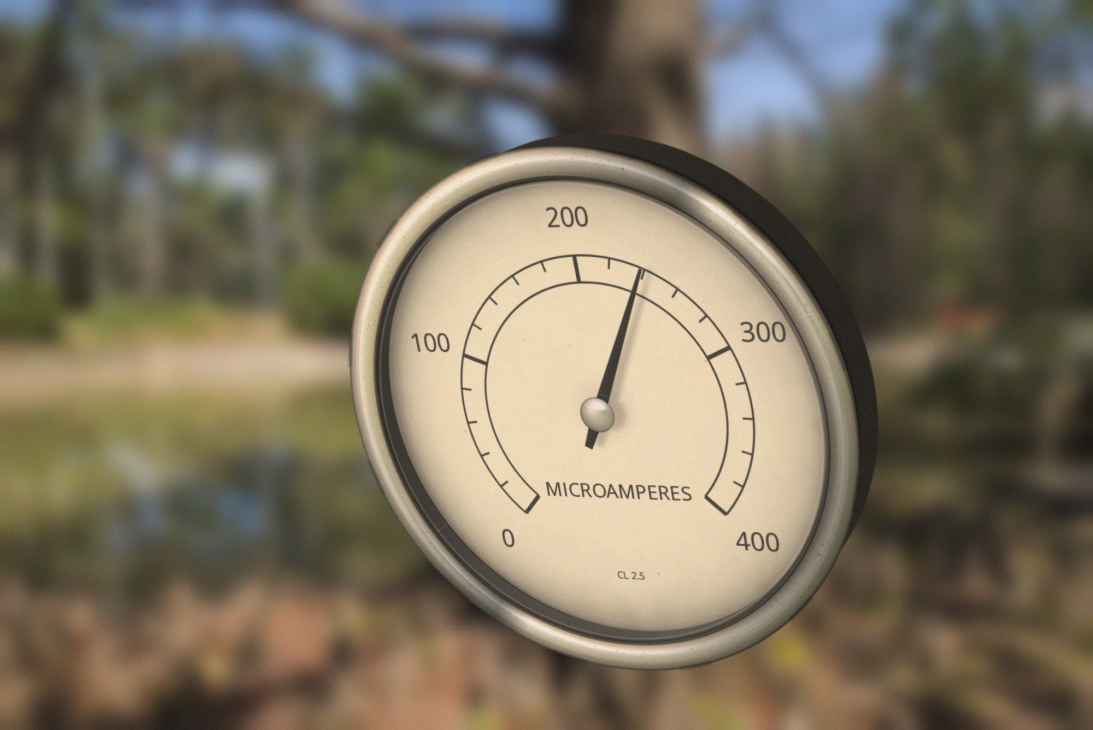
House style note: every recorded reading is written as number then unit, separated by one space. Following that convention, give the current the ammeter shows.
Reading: 240 µA
